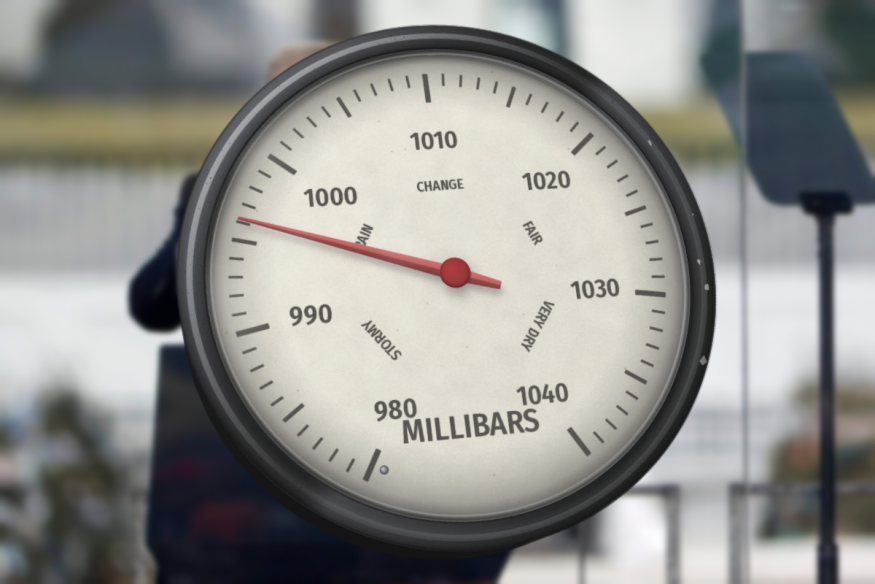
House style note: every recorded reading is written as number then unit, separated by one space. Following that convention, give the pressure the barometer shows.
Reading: 996 mbar
